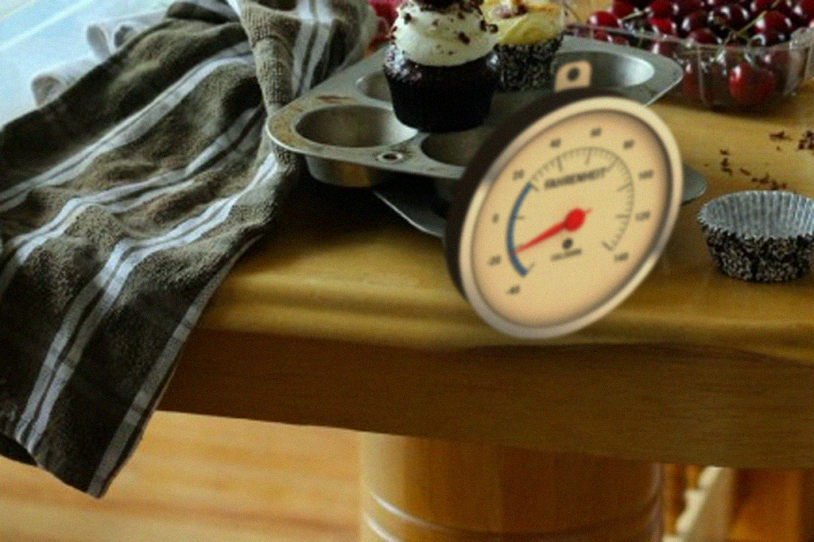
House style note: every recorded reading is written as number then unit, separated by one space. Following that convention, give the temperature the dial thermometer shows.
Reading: -20 °F
